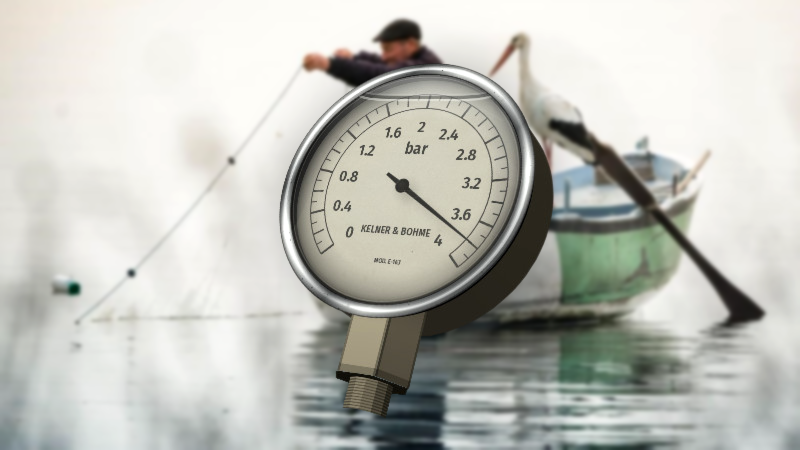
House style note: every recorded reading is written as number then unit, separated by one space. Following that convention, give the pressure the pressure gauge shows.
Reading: 3.8 bar
